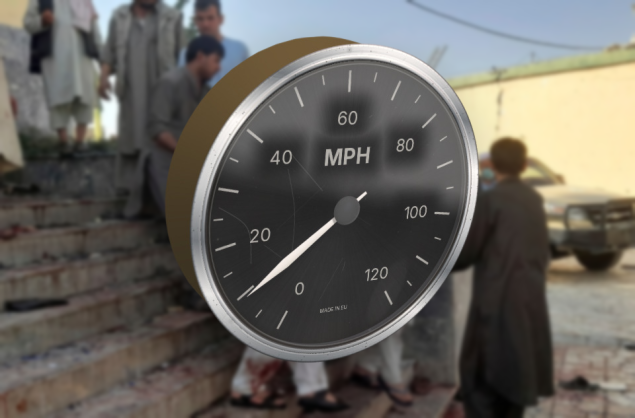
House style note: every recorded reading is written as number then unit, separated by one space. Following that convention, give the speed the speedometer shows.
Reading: 10 mph
